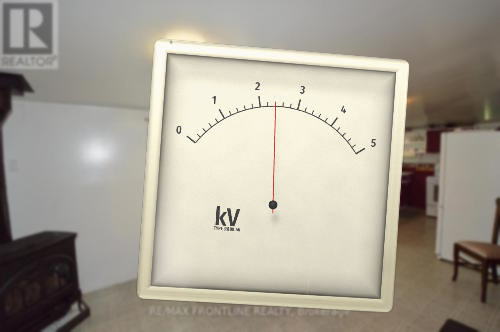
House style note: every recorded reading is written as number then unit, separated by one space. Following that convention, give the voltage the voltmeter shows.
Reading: 2.4 kV
